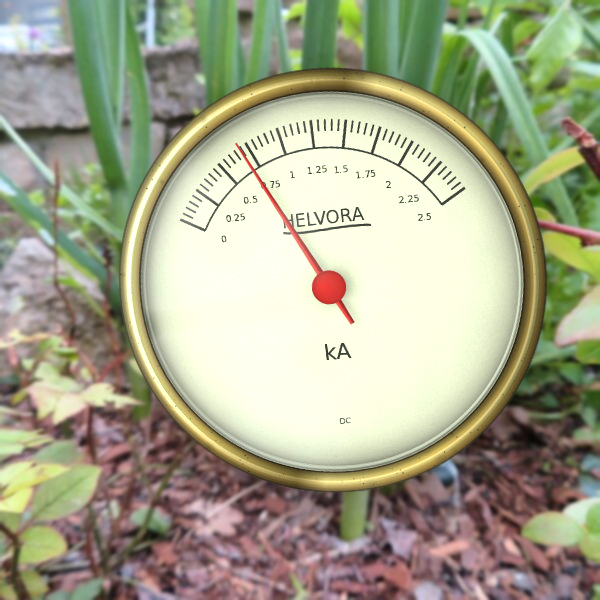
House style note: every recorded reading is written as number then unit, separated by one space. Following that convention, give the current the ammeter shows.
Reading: 0.7 kA
